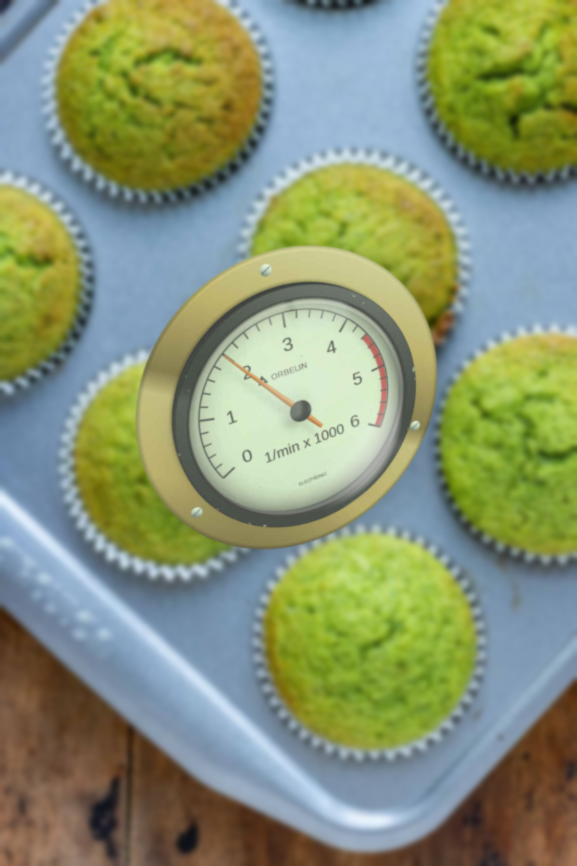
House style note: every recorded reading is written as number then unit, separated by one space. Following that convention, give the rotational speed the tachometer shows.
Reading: 2000 rpm
